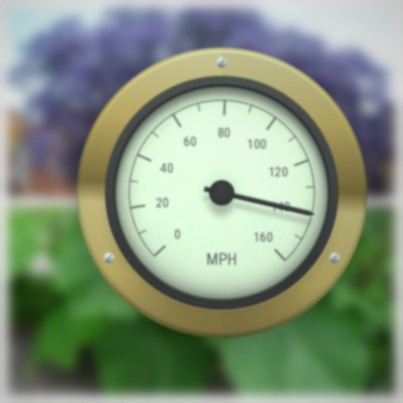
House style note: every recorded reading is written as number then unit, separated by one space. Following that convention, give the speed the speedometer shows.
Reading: 140 mph
